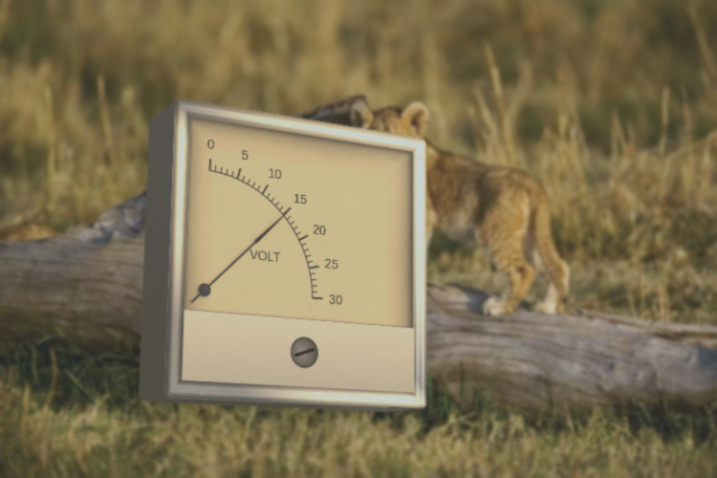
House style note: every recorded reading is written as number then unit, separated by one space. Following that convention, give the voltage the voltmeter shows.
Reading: 15 V
